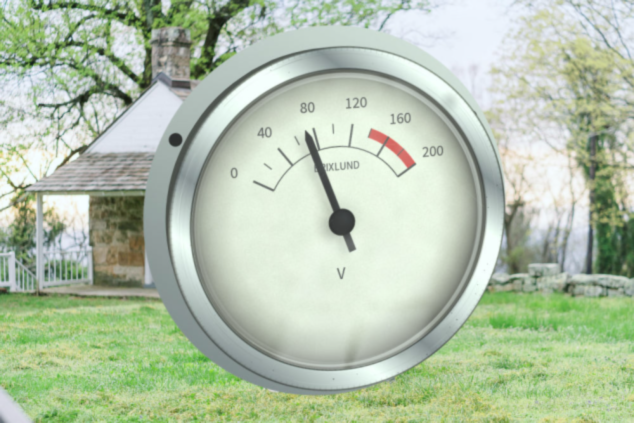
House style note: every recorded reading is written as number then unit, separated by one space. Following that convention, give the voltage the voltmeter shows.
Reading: 70 V
